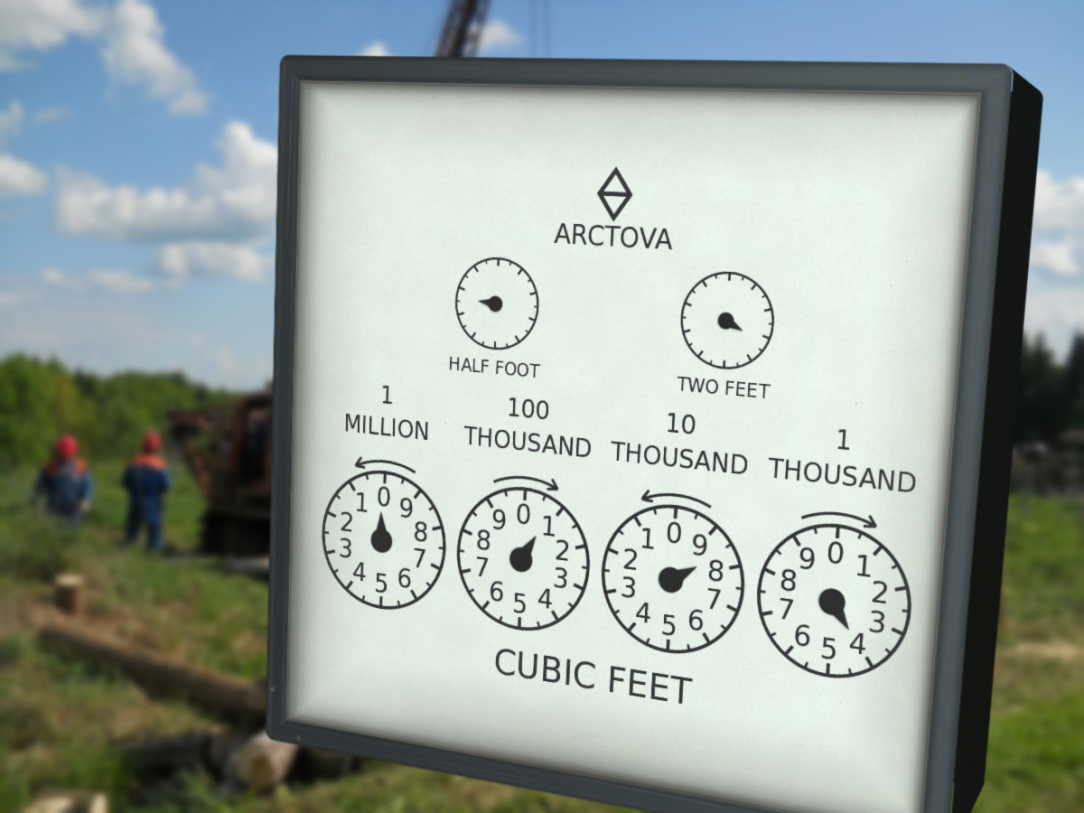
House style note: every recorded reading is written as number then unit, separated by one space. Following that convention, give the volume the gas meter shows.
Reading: 8400 ft³
